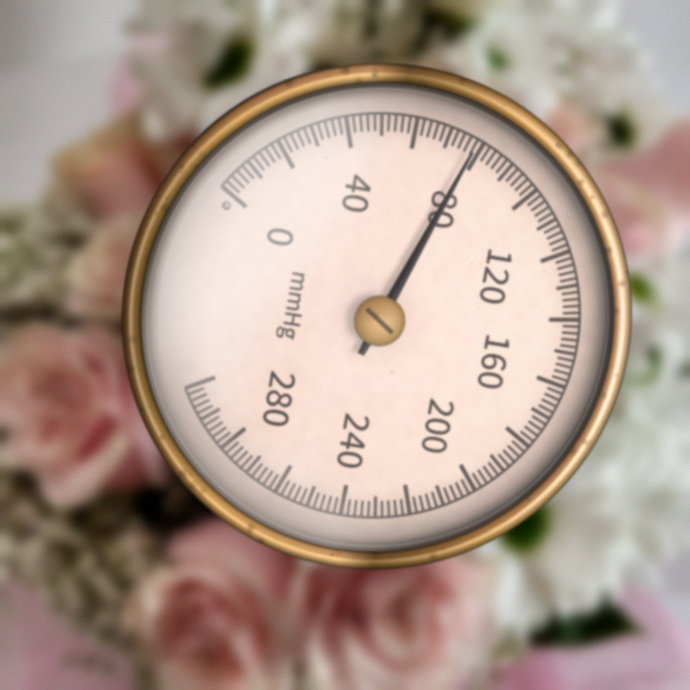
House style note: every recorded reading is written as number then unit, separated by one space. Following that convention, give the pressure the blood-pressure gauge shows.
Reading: 78 mmHg
